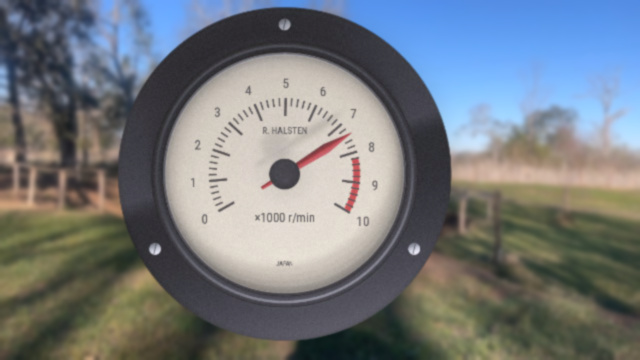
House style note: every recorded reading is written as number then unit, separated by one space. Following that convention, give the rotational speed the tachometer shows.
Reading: 7400 rpm
